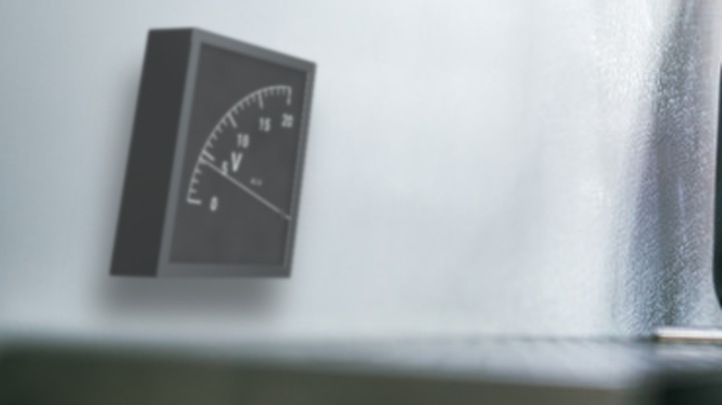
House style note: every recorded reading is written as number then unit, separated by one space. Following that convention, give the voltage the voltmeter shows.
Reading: 4 V
